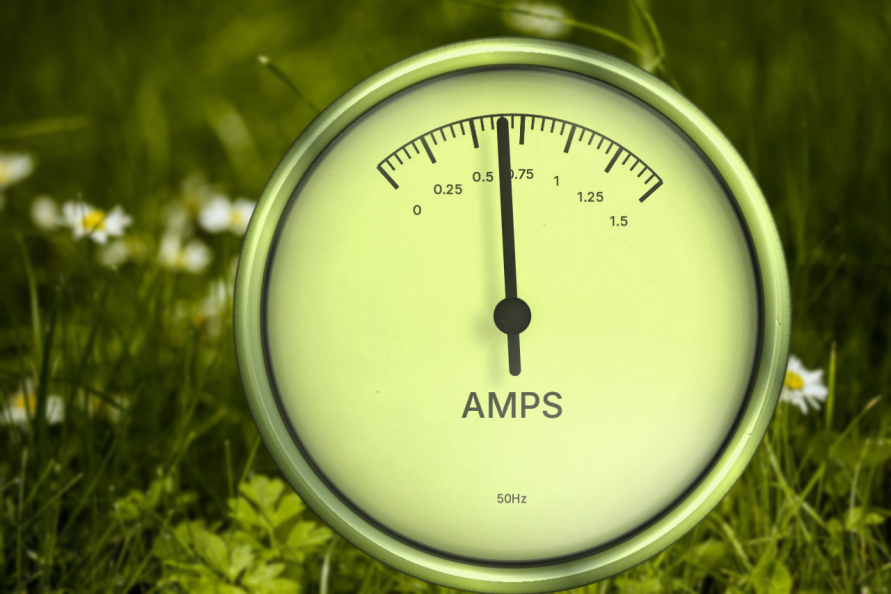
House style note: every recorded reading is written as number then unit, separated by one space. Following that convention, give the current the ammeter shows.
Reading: 0.65 A
